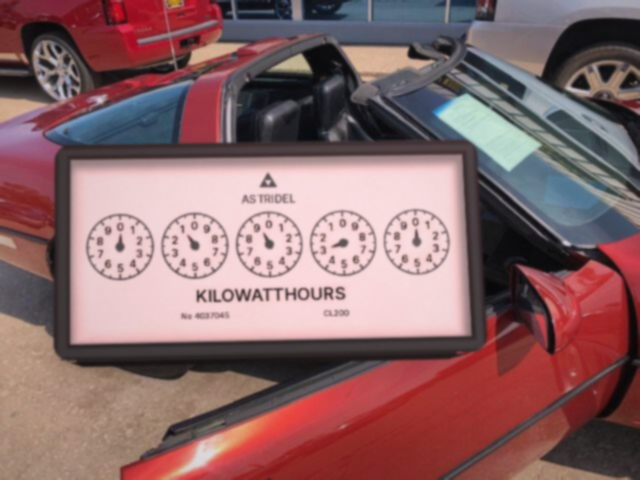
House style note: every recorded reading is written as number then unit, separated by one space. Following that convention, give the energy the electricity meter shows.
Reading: 930 kWh
